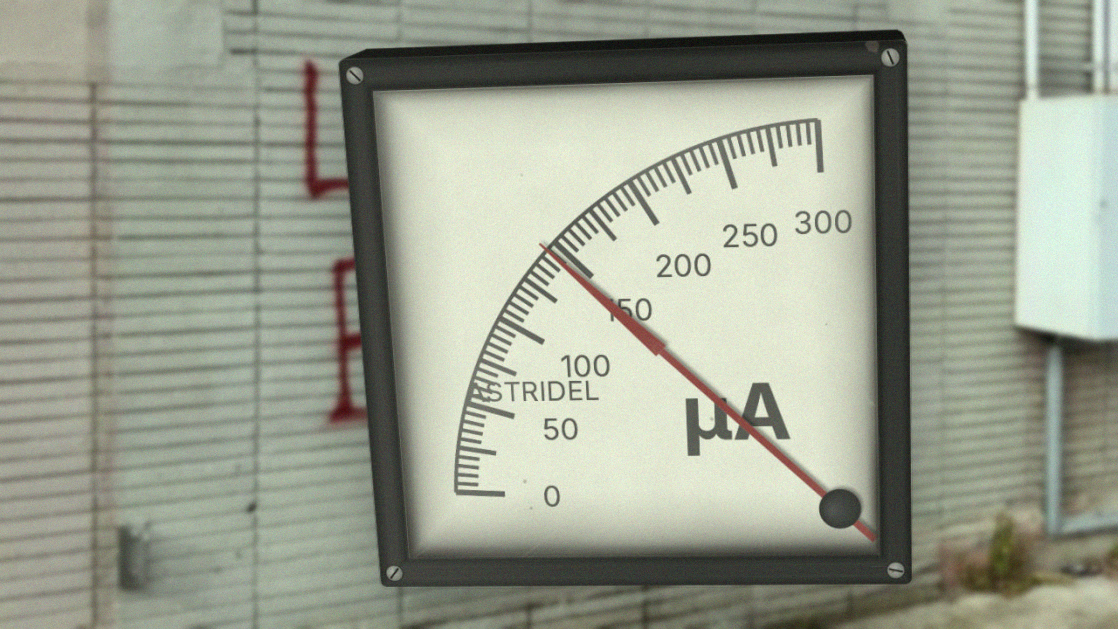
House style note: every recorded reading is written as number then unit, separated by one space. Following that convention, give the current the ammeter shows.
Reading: 145 µA
